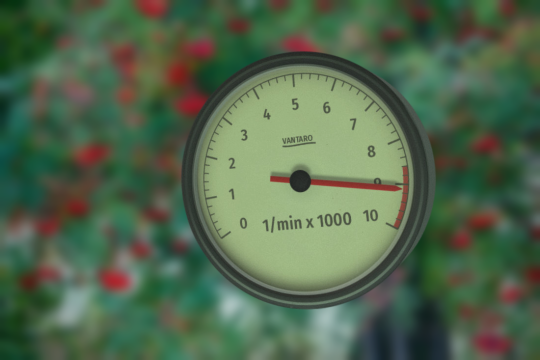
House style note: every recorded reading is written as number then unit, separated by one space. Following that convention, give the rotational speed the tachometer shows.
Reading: 9100 rpm
